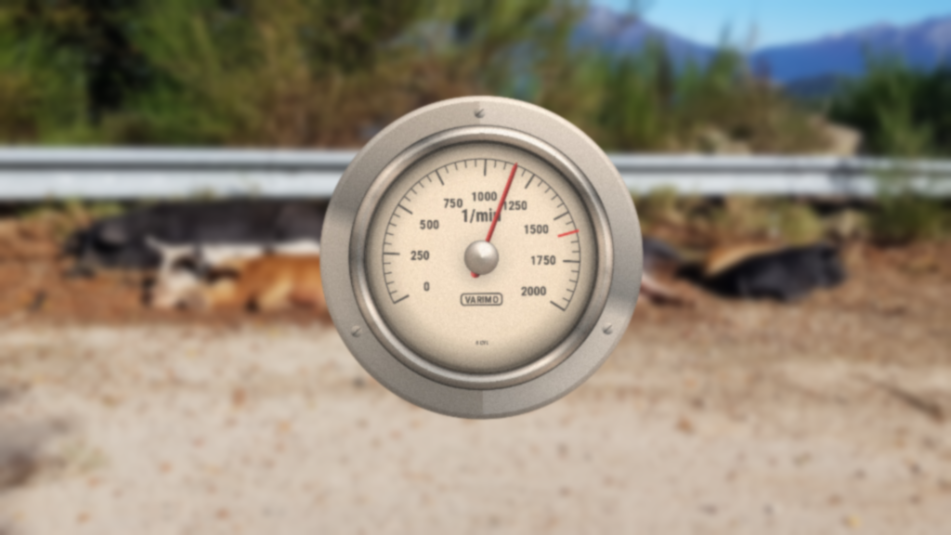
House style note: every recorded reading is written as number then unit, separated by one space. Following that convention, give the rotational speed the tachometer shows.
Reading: 1150 rpm
